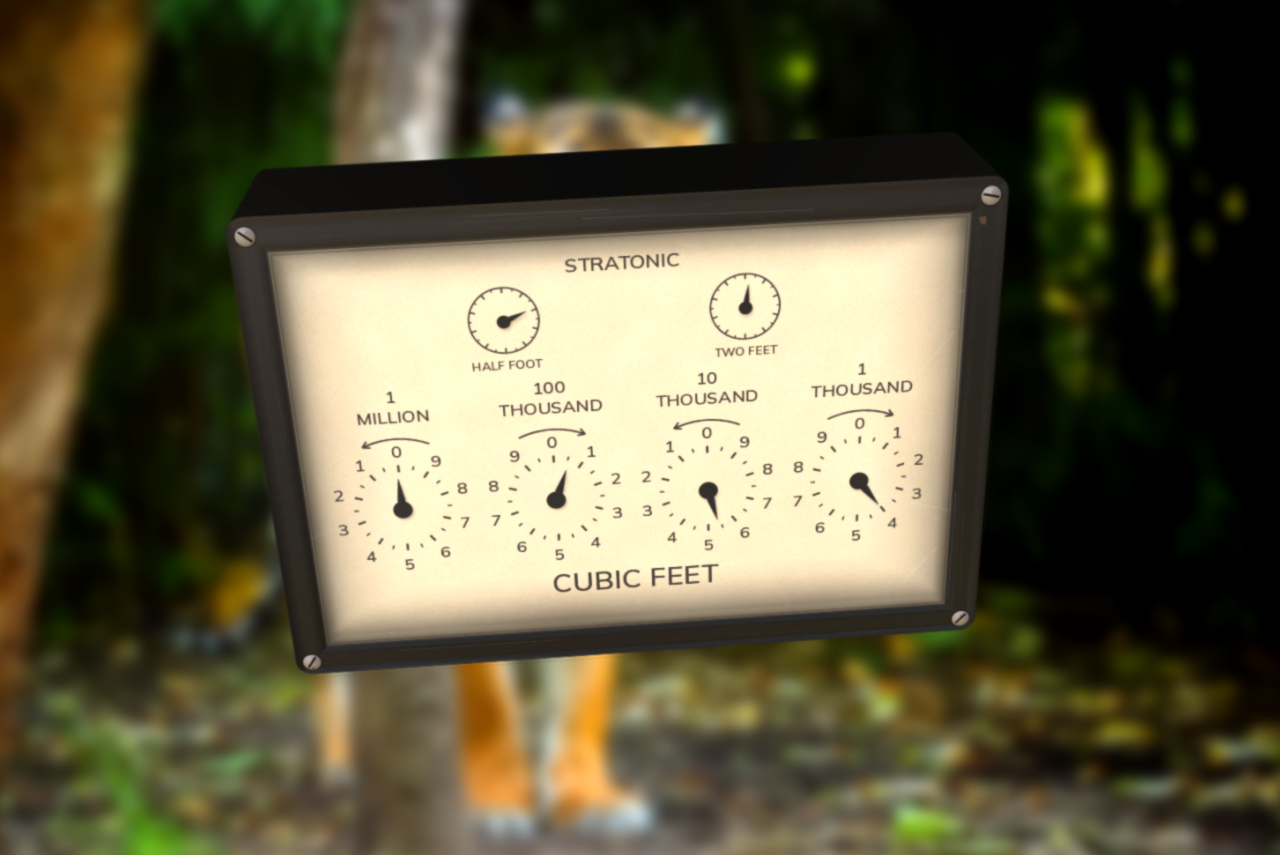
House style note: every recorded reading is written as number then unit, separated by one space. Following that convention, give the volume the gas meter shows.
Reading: 5400 ft³
